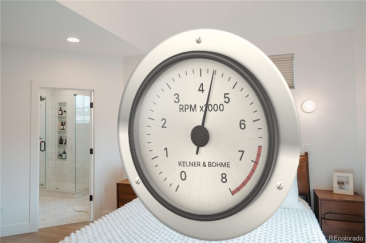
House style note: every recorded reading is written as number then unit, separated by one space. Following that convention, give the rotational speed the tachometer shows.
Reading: 4400 rpm
